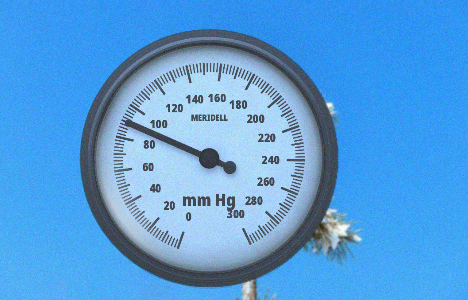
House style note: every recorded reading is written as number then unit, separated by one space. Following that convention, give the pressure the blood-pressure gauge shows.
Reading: 90 mmHg
